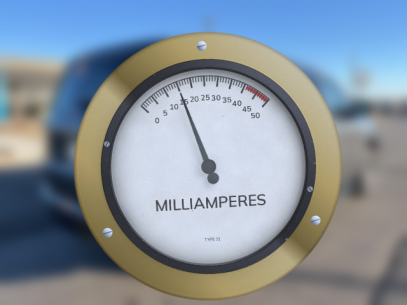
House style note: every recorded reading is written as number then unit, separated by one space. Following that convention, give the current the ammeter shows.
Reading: 15 mA
